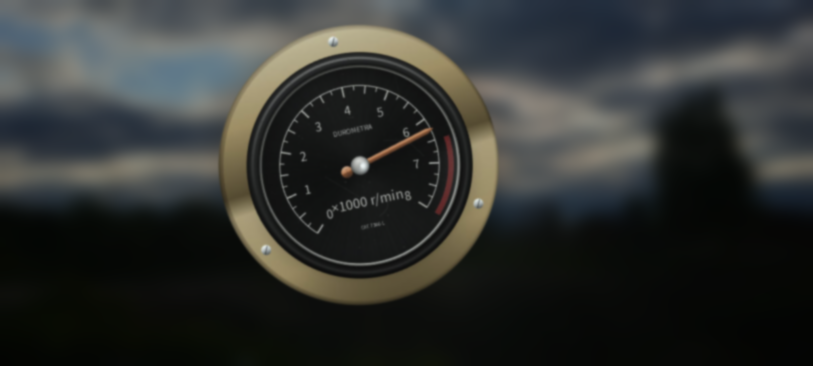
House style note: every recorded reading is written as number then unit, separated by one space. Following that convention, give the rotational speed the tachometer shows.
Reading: 6250 rpm
